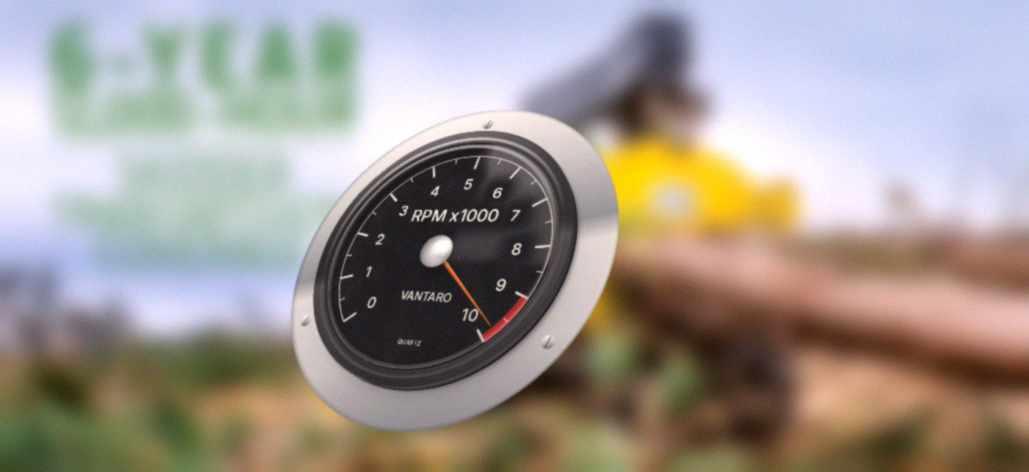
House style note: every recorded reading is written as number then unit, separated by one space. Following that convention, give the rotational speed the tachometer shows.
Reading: 9750 rpm
